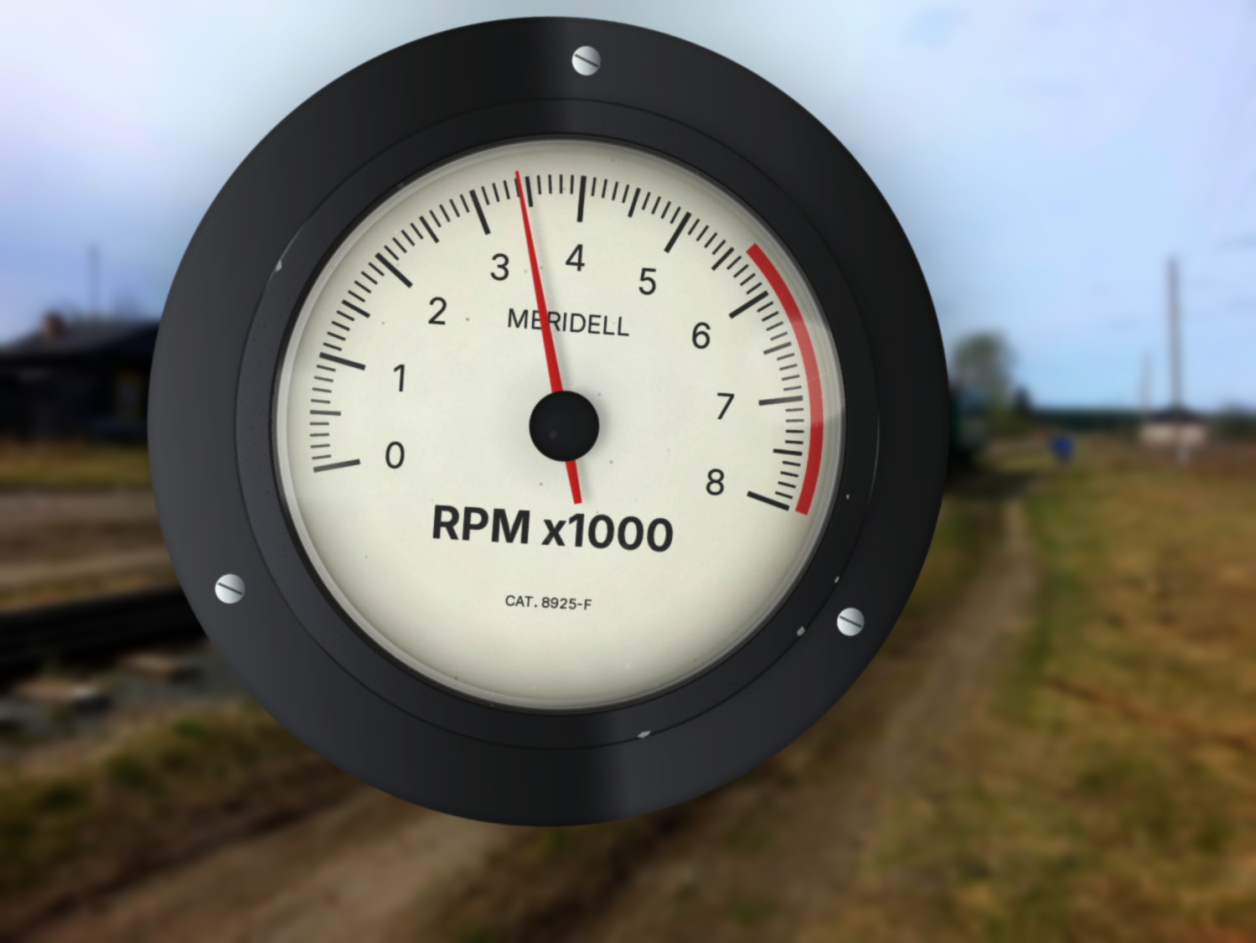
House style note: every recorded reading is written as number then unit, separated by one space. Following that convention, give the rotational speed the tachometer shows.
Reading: 3400 rpm
